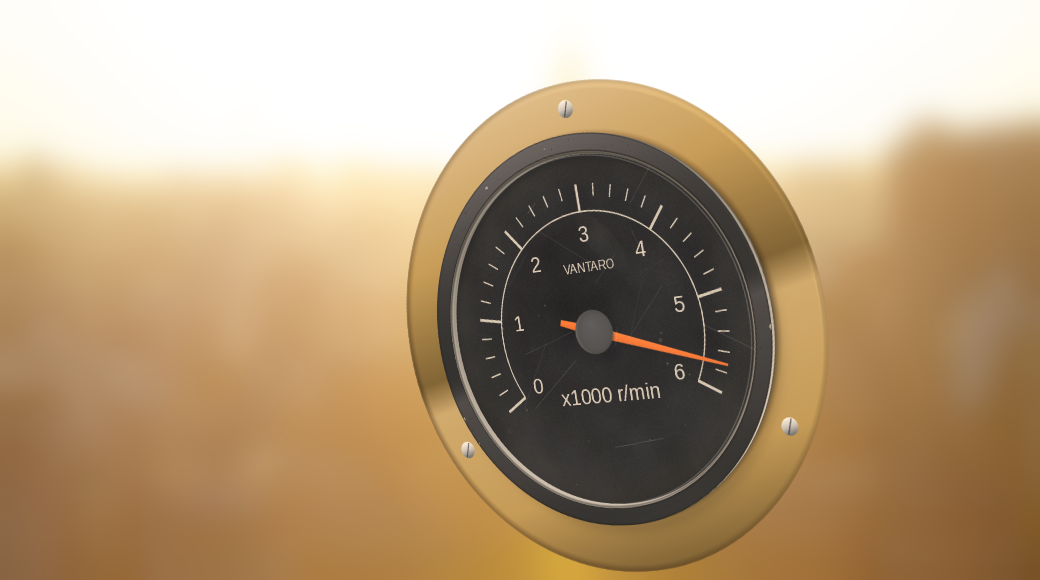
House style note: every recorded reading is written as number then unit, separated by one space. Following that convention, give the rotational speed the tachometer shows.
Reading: 5700 rpm
